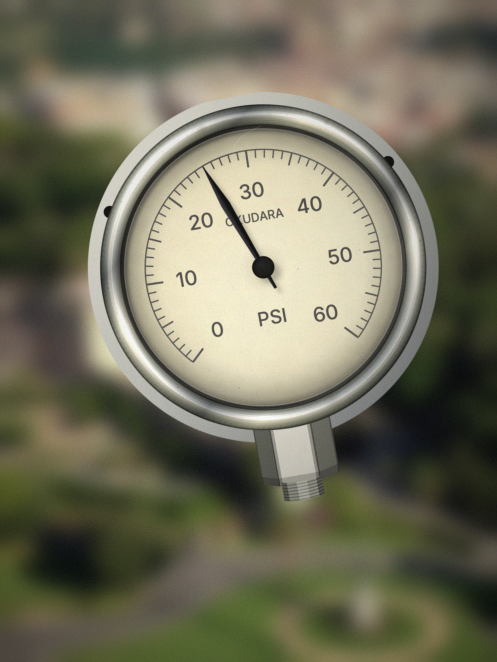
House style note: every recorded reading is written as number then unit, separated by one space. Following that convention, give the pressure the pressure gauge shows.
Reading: 25 psi
